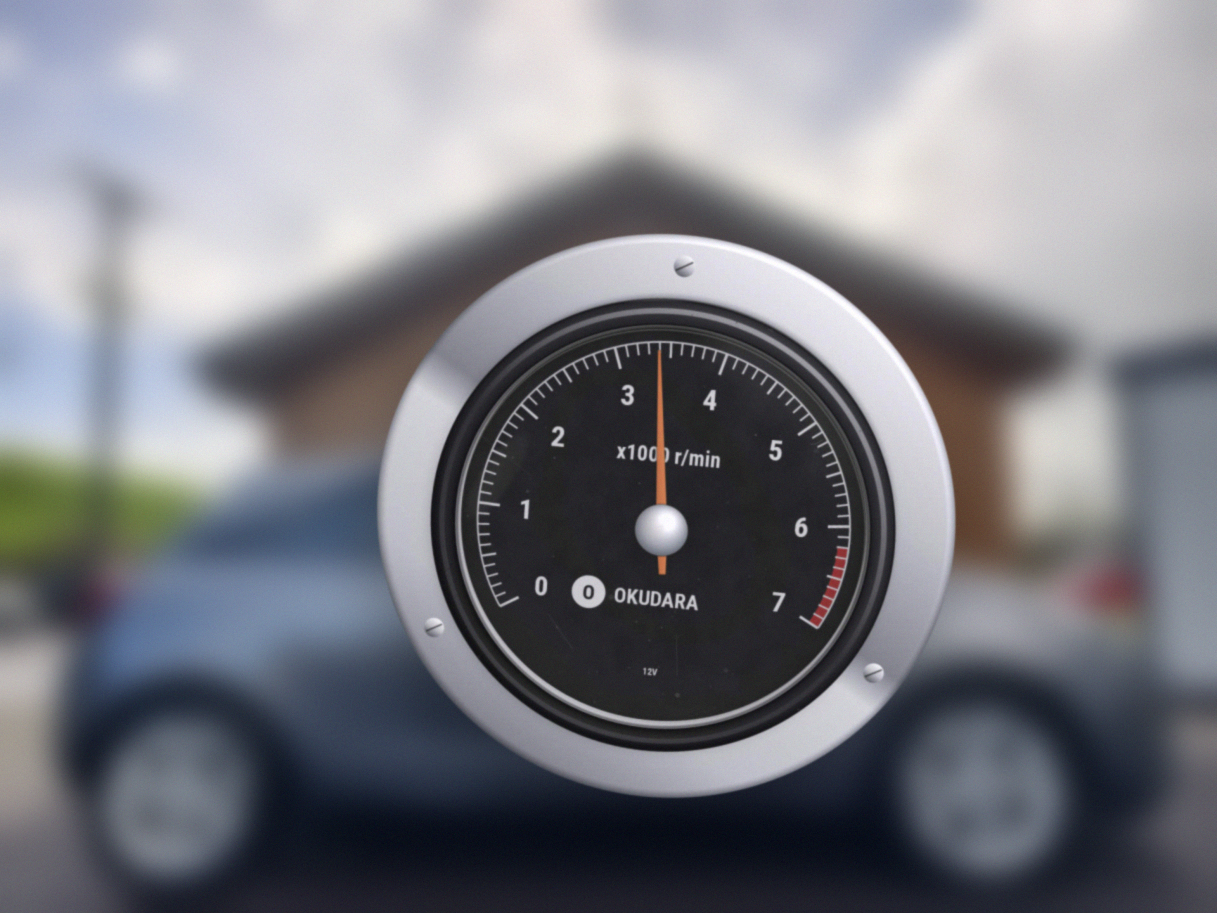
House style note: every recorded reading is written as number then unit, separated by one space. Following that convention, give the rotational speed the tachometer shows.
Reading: 3400 rpm
